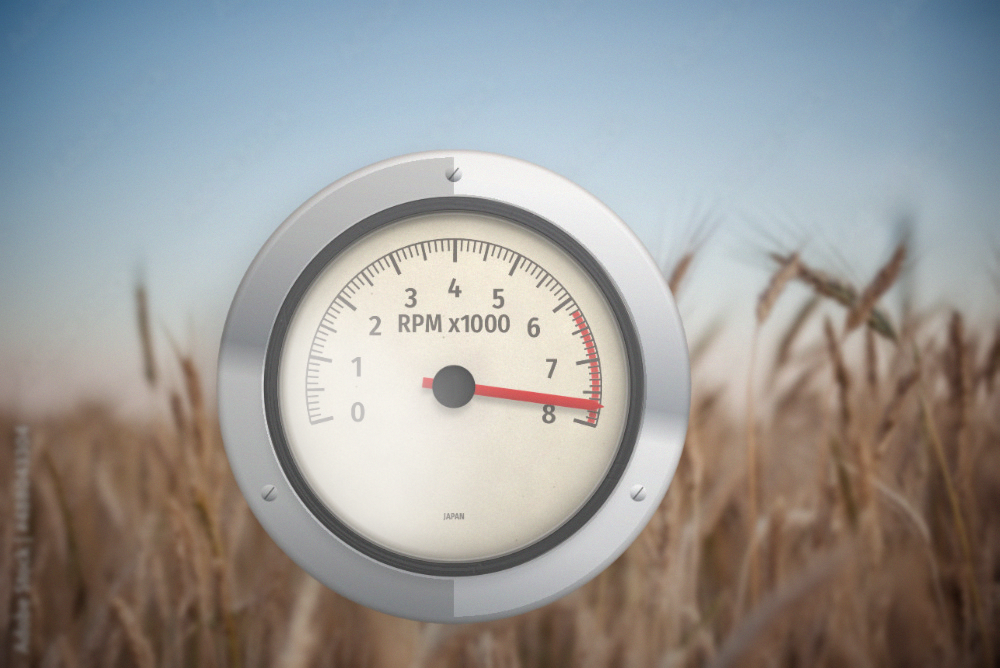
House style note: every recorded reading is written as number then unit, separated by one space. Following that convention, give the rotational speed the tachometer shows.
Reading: 7700 rpm
